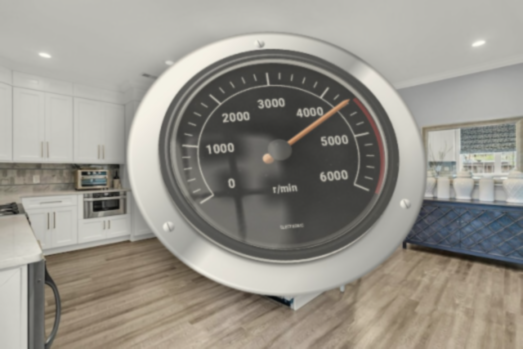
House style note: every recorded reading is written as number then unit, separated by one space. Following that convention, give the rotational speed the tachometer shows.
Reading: 4400 rpm
